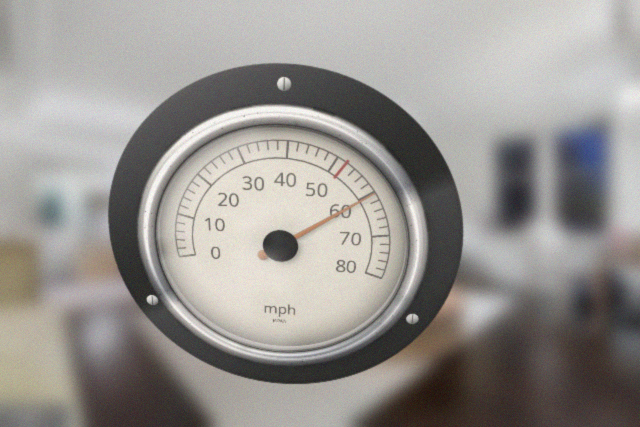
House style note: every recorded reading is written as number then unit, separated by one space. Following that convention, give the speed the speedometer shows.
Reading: 60 mph
